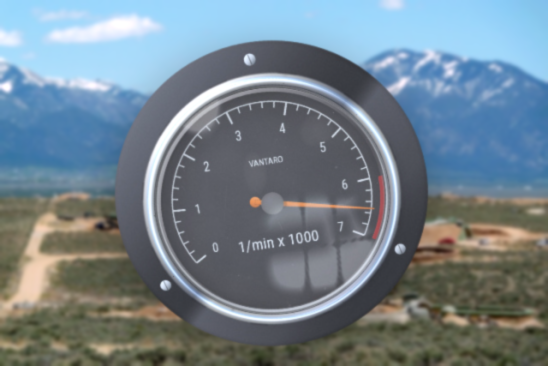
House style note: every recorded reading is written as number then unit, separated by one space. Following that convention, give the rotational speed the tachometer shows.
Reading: 6500 rpm
